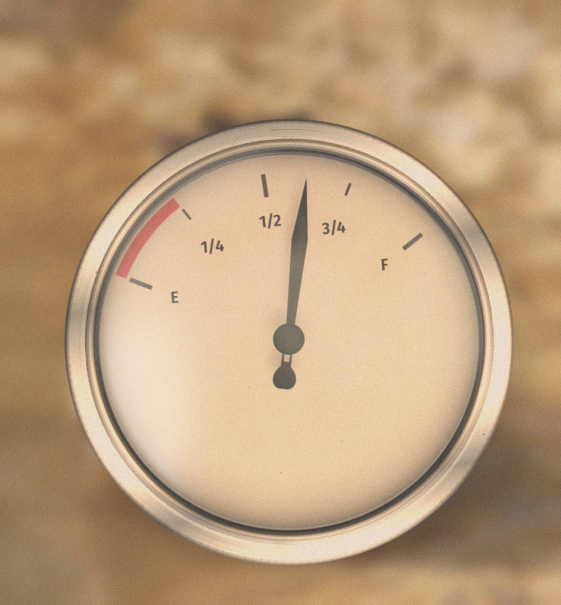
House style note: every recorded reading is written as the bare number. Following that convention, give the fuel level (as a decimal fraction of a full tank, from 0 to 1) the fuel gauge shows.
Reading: 0.625
